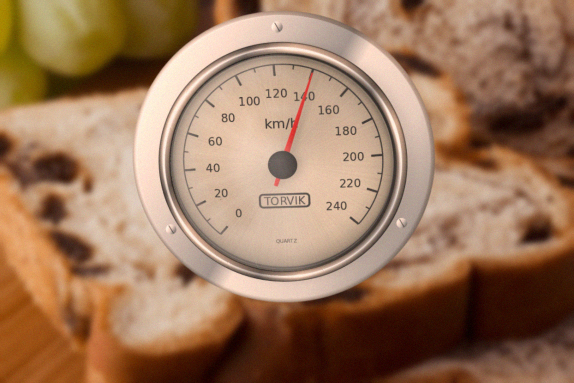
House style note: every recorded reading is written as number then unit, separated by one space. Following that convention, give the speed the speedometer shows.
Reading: 140 km/h
